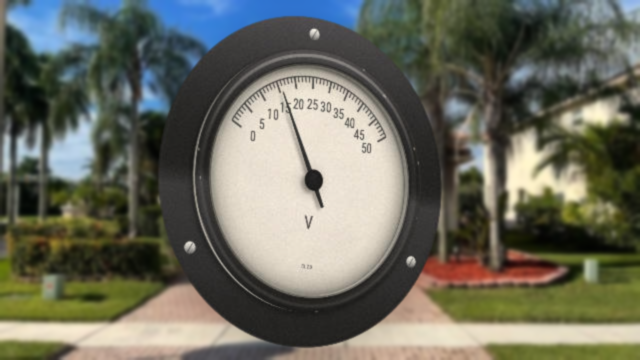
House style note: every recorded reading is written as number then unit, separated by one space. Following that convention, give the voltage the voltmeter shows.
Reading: 15 V
